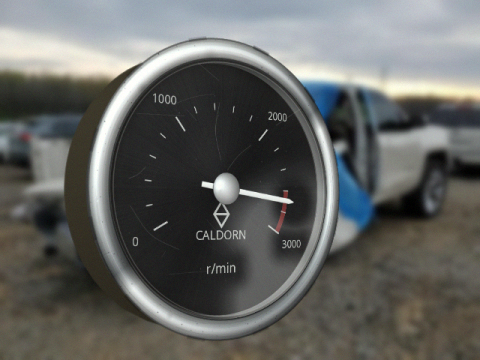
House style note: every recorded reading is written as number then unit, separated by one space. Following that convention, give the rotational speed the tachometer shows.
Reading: 2700 rpm
